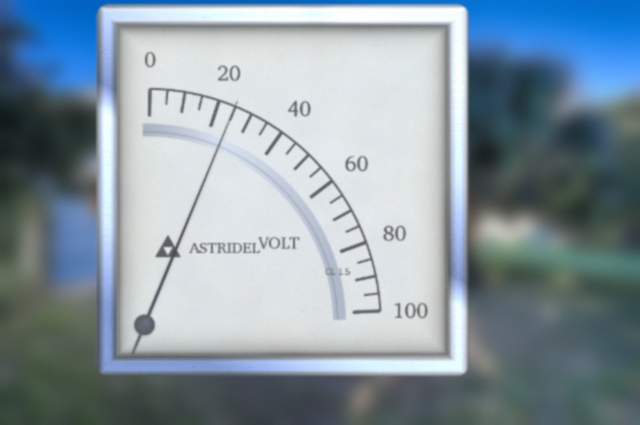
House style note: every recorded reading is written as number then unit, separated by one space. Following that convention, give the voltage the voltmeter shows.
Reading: 25 V
